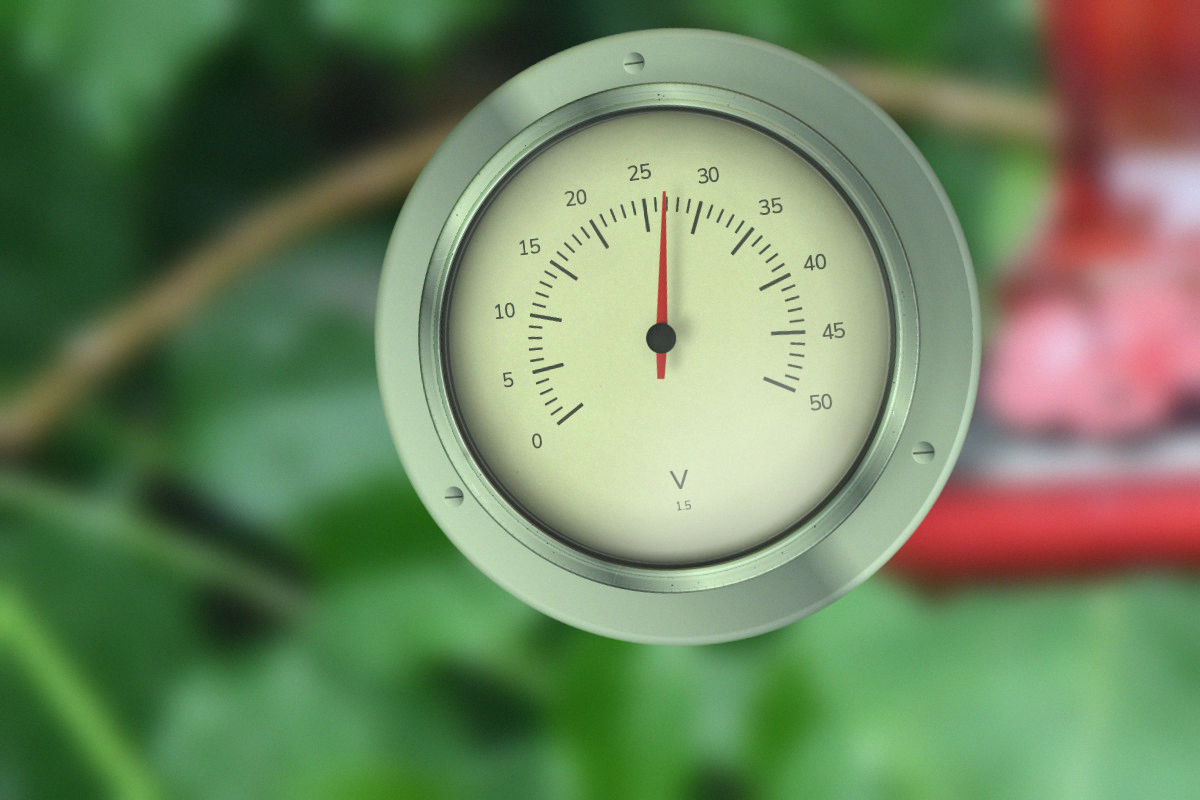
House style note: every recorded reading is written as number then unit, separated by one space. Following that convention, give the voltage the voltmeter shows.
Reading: 27 V
